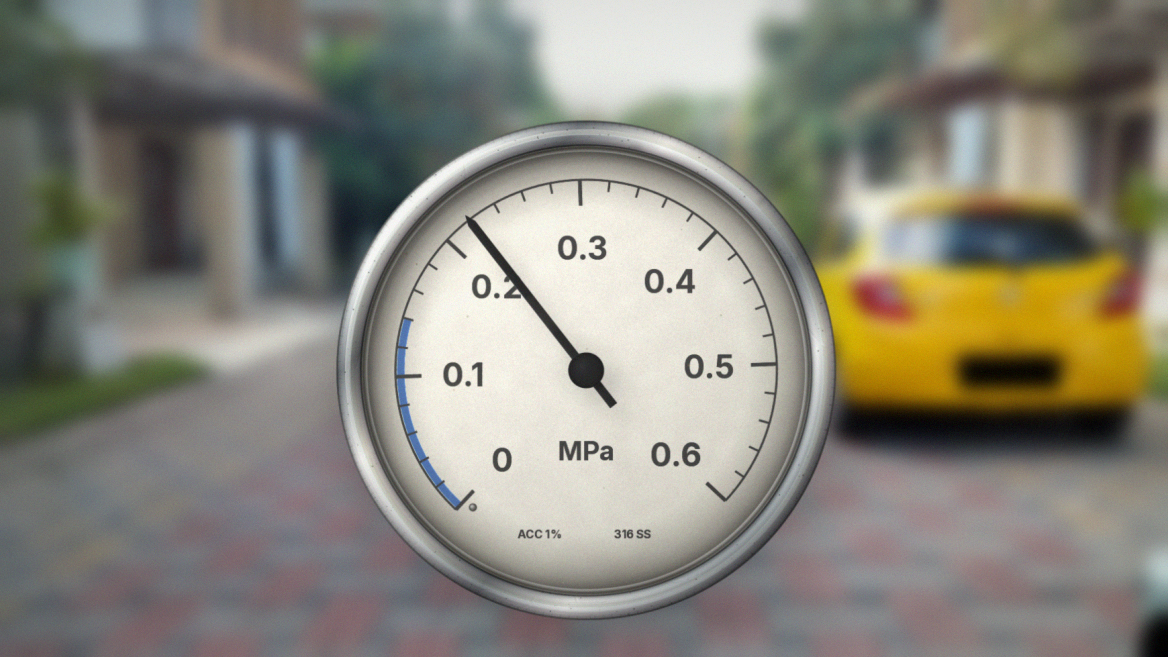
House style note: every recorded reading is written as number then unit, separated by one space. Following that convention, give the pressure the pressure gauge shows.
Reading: 0.22 MPa
